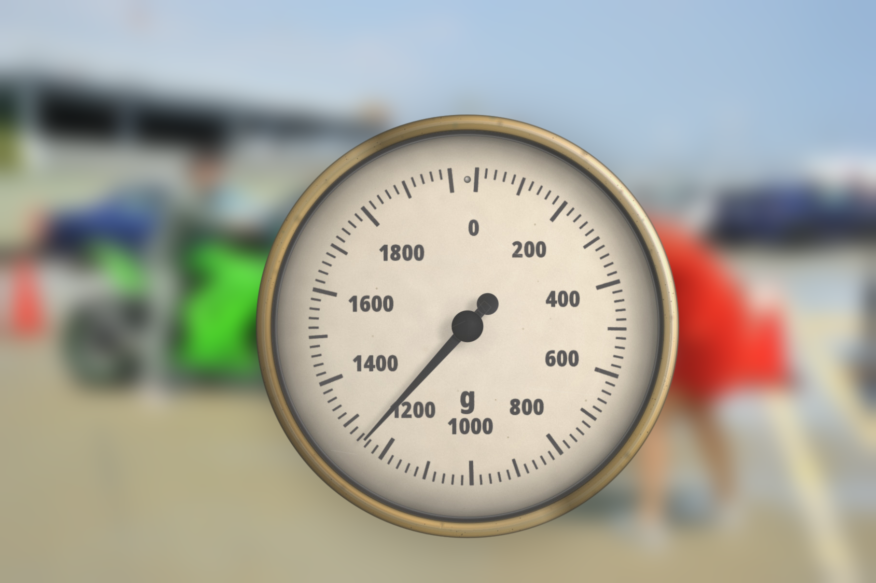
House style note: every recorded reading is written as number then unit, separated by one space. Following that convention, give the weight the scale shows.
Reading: 1250 g
